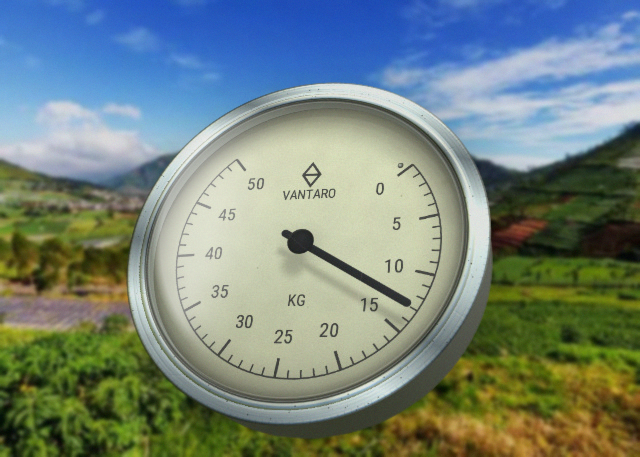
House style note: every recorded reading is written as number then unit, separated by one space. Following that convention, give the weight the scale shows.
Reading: 13 kg
